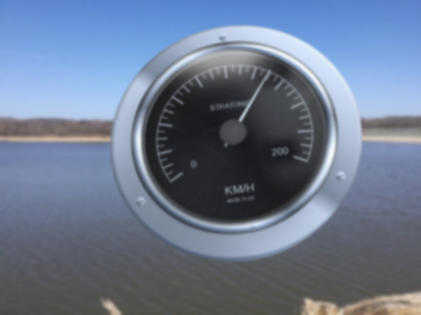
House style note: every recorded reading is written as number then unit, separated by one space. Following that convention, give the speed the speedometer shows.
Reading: 130 km/h
